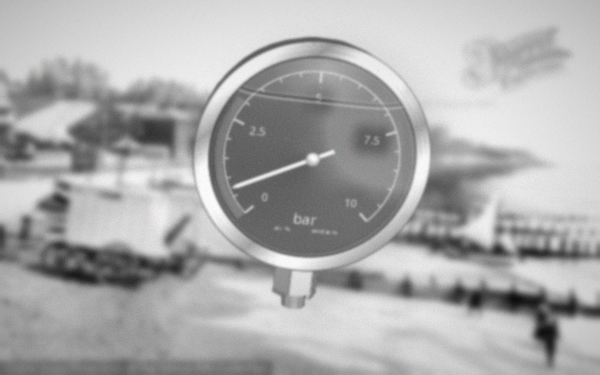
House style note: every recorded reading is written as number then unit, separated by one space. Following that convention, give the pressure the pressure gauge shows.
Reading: 0.75 bar
